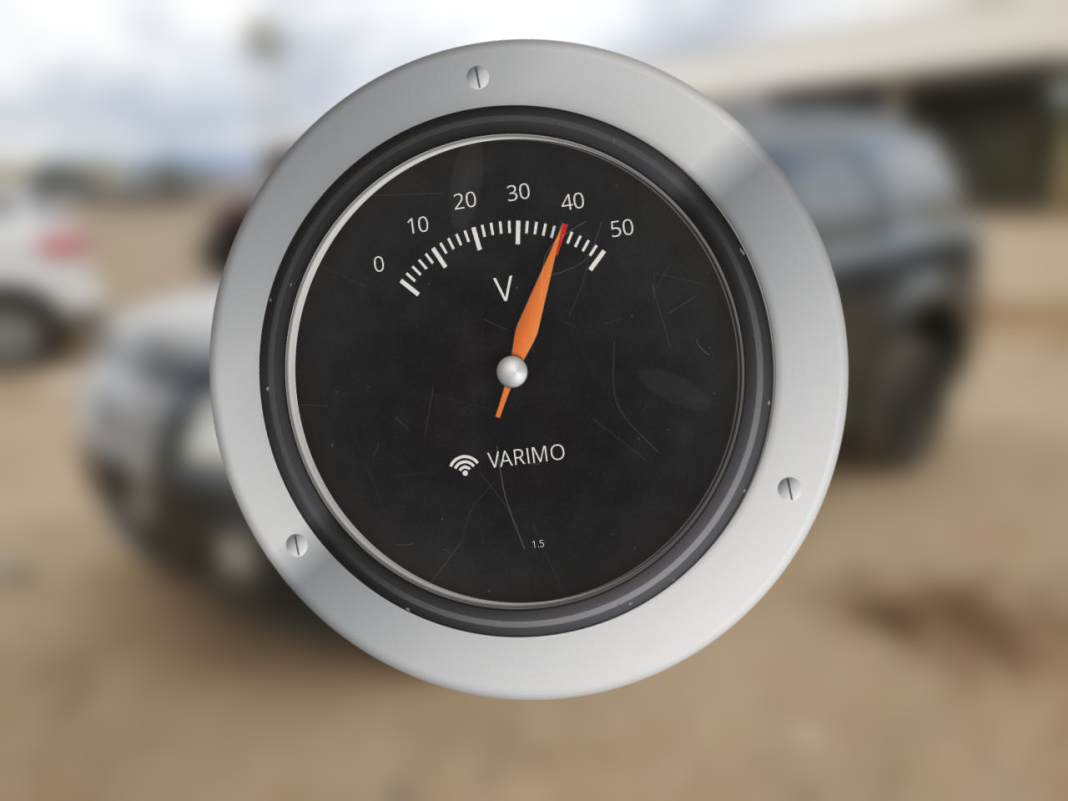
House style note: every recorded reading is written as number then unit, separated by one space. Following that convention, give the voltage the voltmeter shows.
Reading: 40 V
